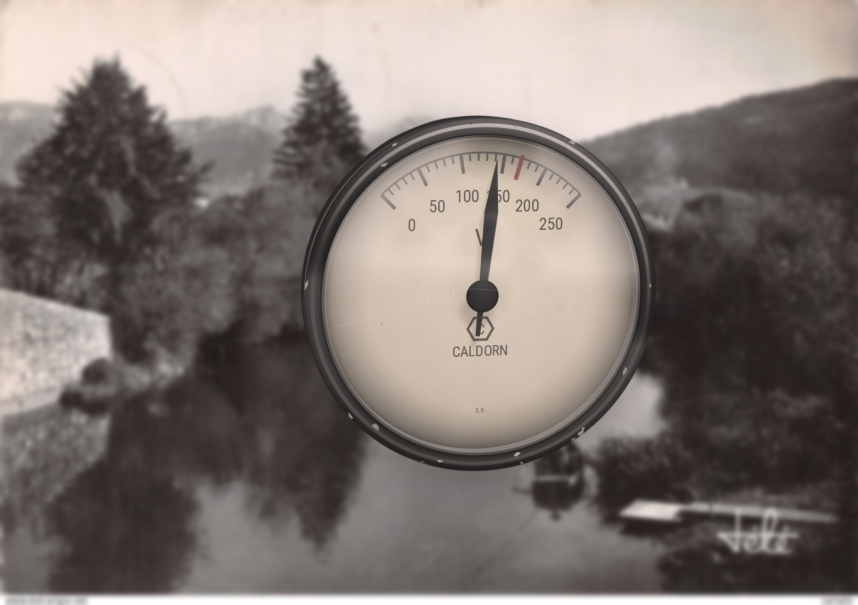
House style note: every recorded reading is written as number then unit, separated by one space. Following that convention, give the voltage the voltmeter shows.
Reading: 140 V
